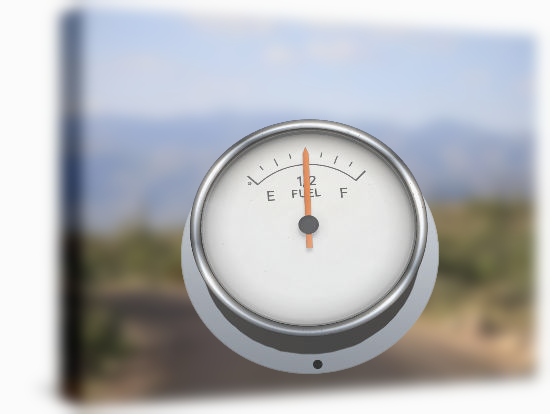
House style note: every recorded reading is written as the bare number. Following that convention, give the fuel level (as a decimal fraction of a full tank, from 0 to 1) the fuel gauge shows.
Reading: 0.5
